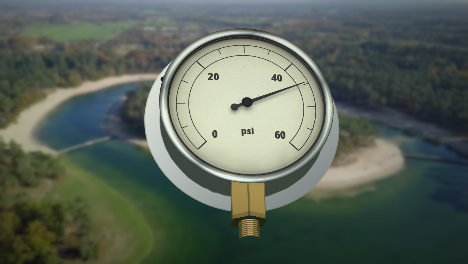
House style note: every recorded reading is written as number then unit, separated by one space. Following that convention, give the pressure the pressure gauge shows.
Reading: 45 psi
